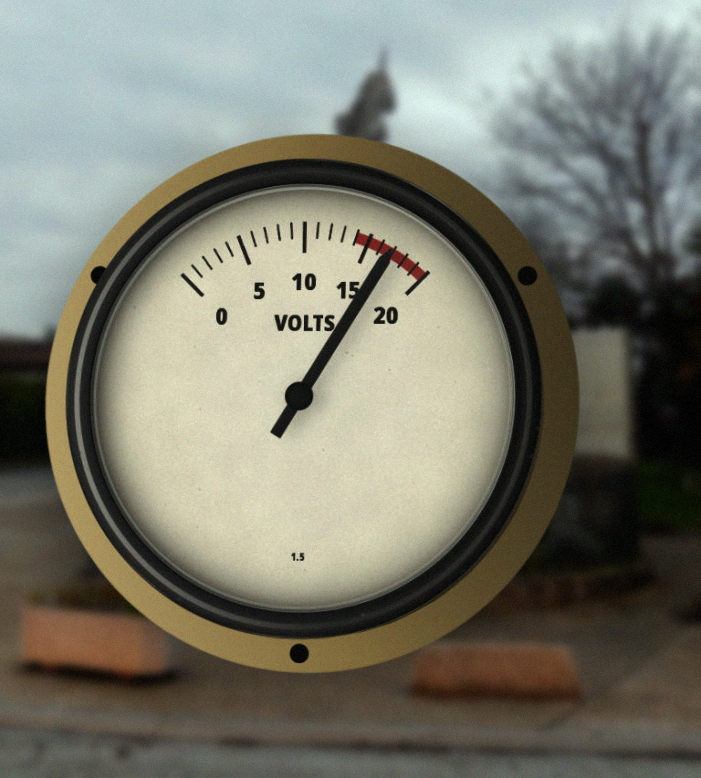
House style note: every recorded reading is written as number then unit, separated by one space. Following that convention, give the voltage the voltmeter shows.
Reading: 17 V
